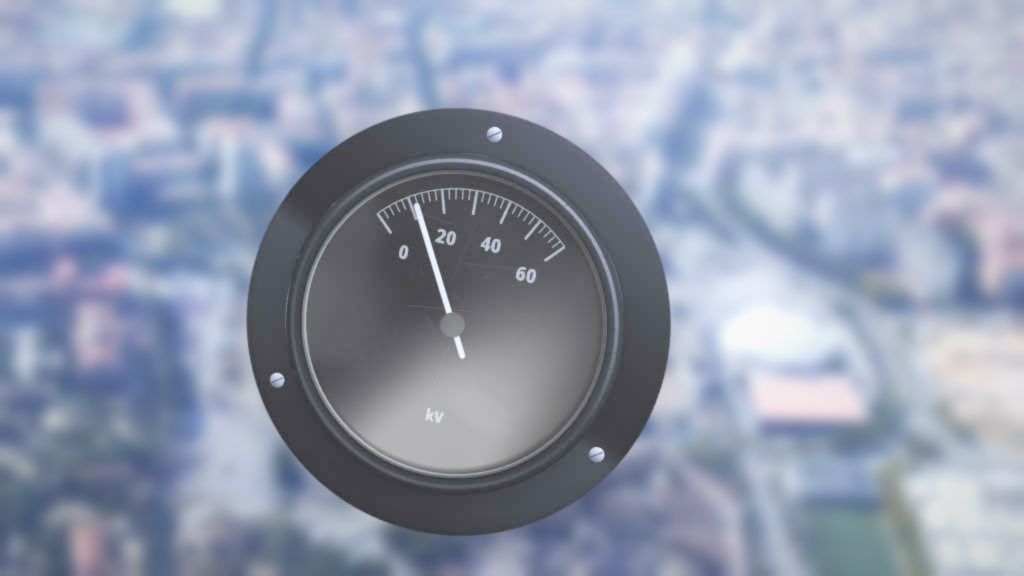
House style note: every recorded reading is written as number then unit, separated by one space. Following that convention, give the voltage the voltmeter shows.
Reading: 12 kV
